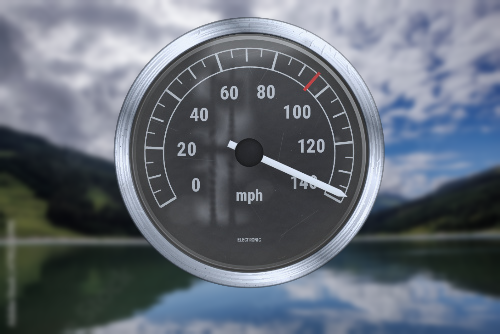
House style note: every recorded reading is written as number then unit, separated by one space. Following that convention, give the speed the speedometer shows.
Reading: 137.5 mph
